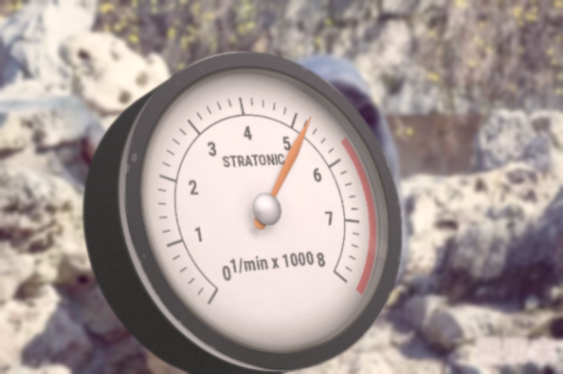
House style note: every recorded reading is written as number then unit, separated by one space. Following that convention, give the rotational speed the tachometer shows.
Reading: 5200 rpm
